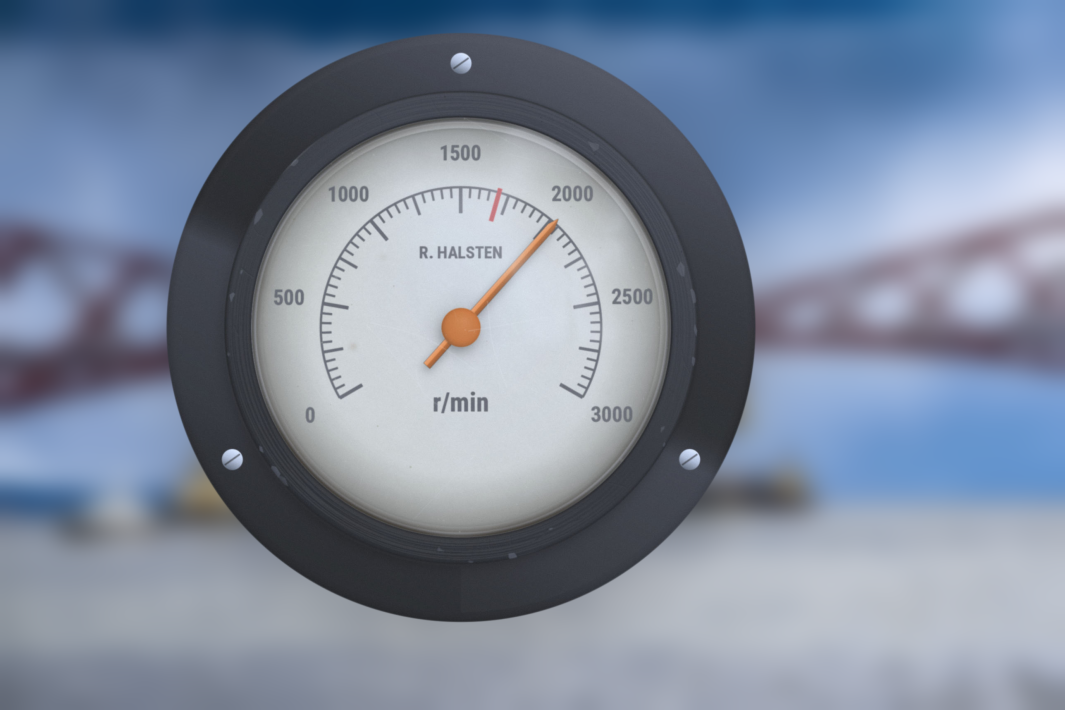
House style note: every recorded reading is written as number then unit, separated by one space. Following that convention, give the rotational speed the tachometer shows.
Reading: 2025 rpm
